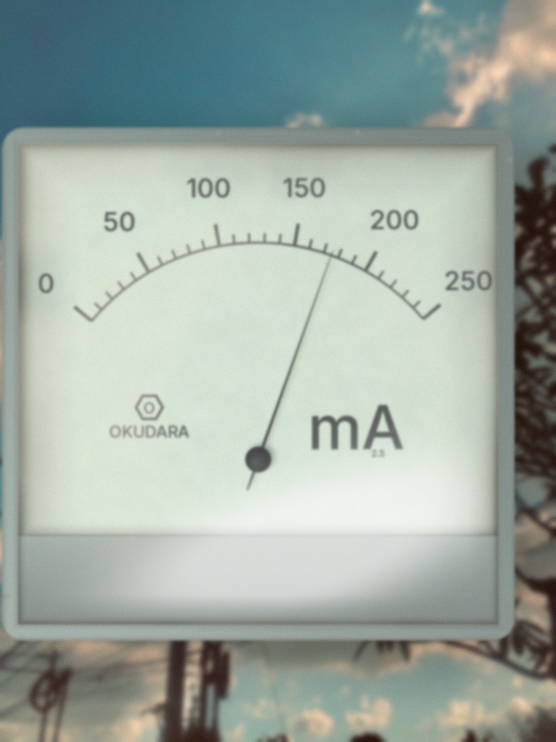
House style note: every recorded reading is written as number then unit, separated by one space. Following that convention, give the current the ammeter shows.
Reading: 175 mA
